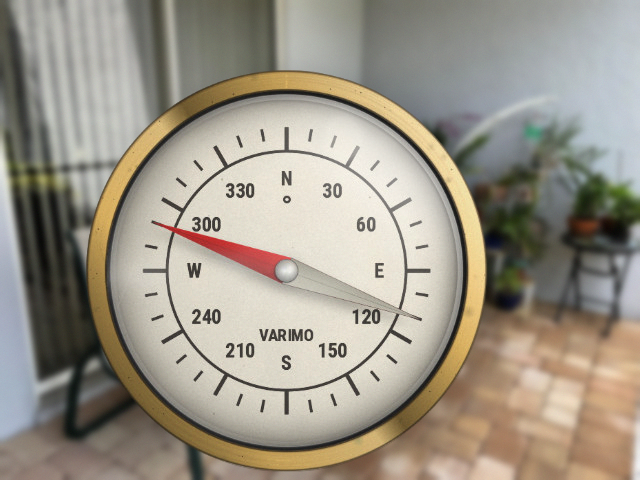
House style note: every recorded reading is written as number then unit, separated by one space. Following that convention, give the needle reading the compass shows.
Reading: 290 °
